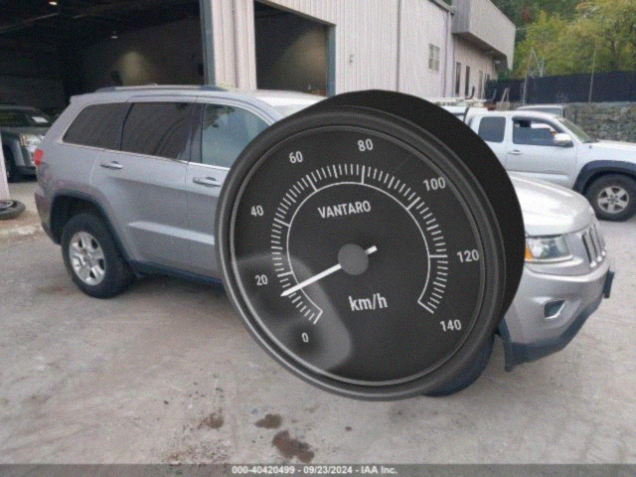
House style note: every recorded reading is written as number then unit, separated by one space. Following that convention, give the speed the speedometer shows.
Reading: 14 km/h
